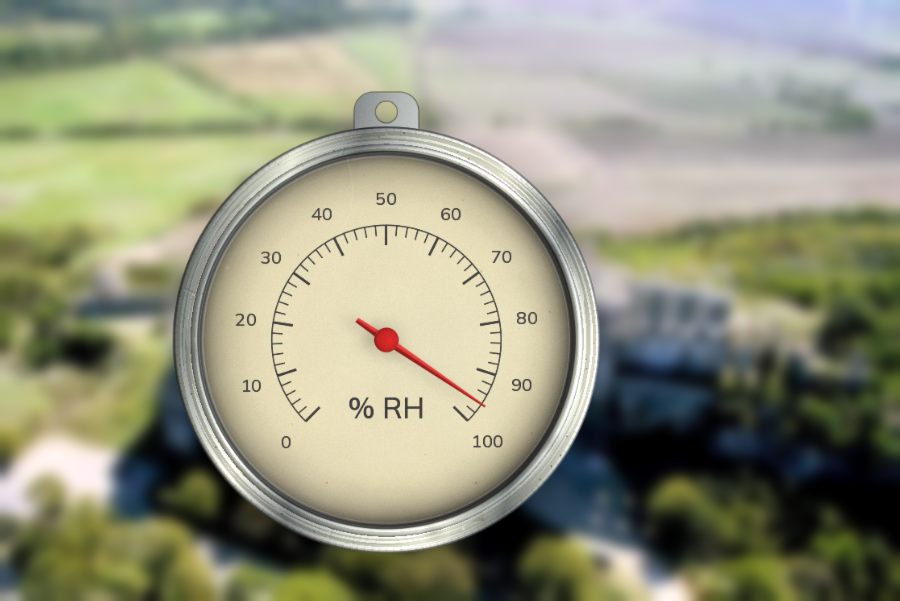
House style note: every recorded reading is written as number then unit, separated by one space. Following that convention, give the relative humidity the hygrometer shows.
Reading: 96 %
